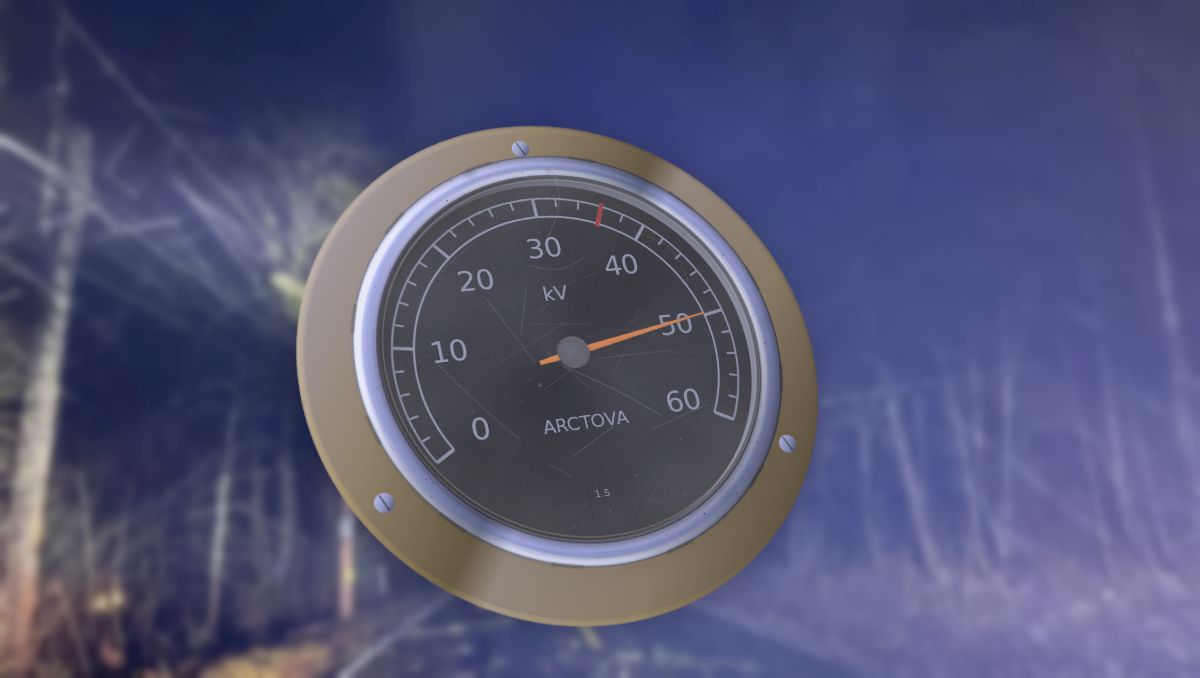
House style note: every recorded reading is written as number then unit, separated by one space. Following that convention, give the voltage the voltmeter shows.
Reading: 50 kV
